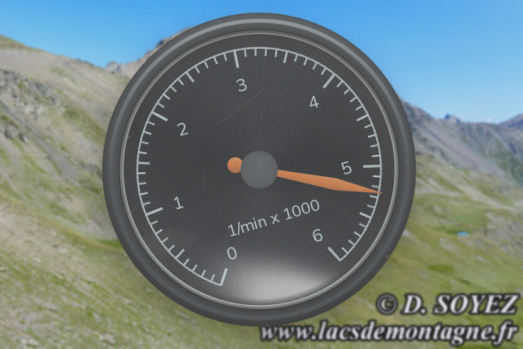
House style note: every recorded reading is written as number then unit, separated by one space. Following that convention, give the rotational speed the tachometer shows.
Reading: 5250 rpm
